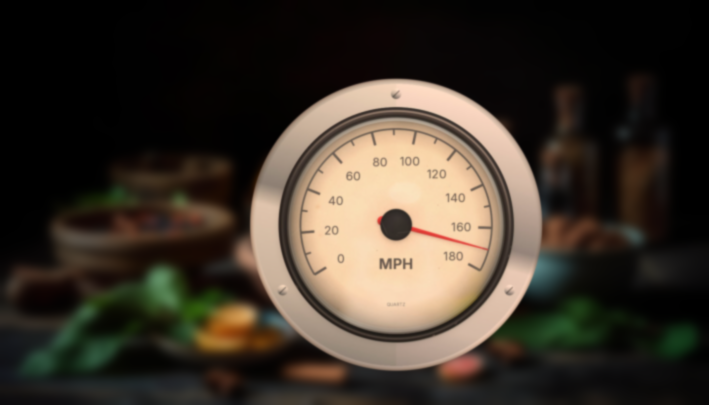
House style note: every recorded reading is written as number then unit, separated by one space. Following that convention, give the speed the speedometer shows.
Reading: 170 mph
